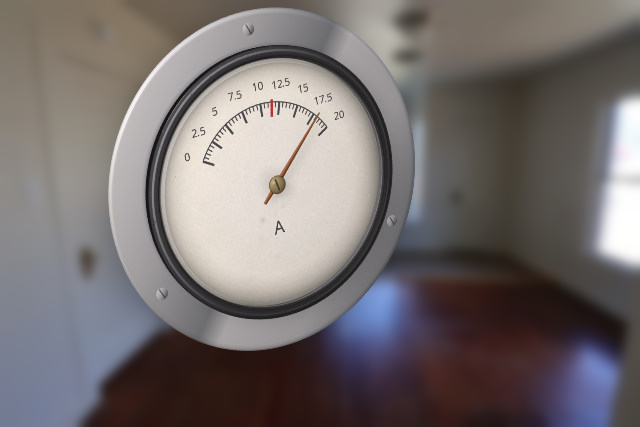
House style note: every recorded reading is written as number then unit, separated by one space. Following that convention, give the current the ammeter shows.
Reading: 17.5 A
